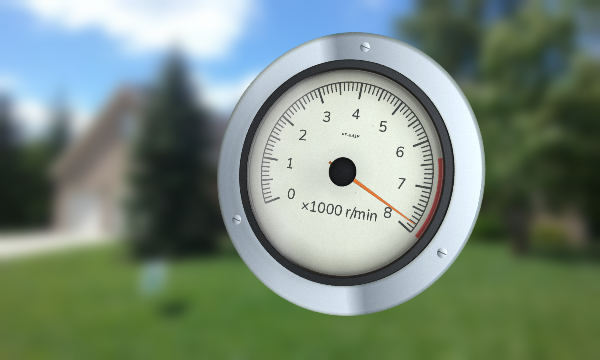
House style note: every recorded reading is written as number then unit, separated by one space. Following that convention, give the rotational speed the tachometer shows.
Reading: 7800 rpm
